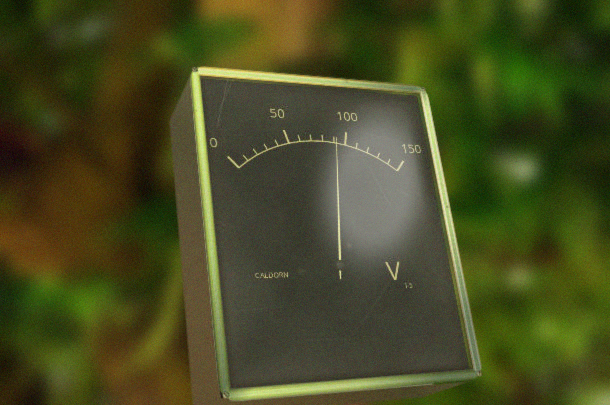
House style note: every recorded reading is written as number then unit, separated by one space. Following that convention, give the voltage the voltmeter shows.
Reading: 90 V
